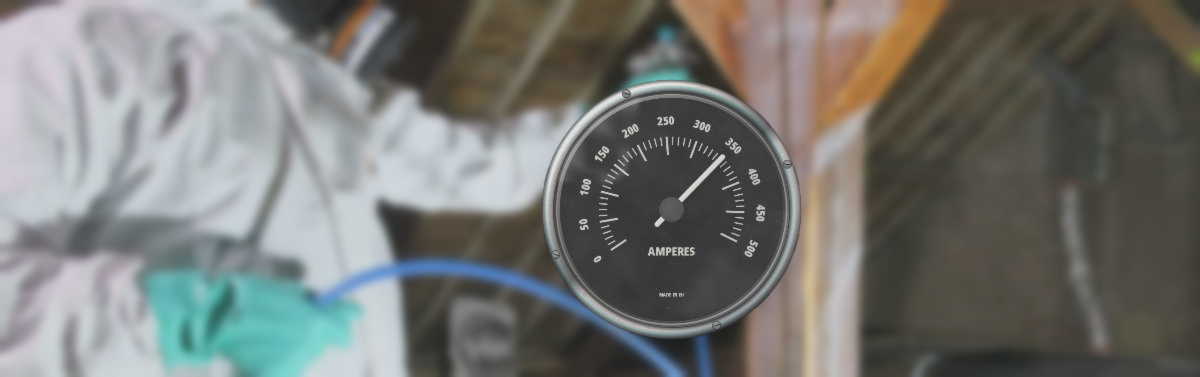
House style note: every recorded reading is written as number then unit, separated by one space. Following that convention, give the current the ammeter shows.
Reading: 350 A
